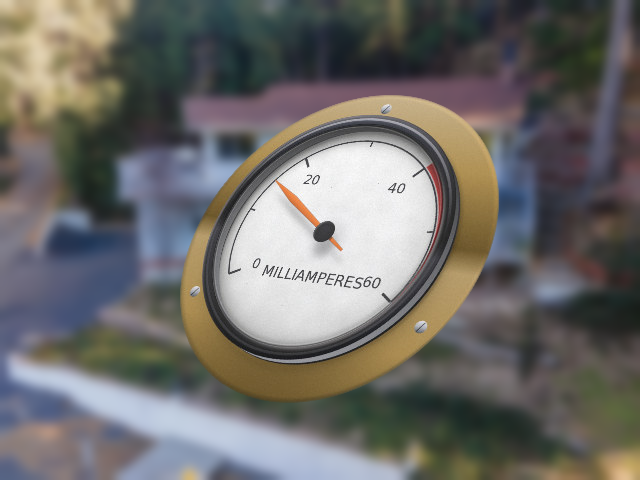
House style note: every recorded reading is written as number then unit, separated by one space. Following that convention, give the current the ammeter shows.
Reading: 15 mA
